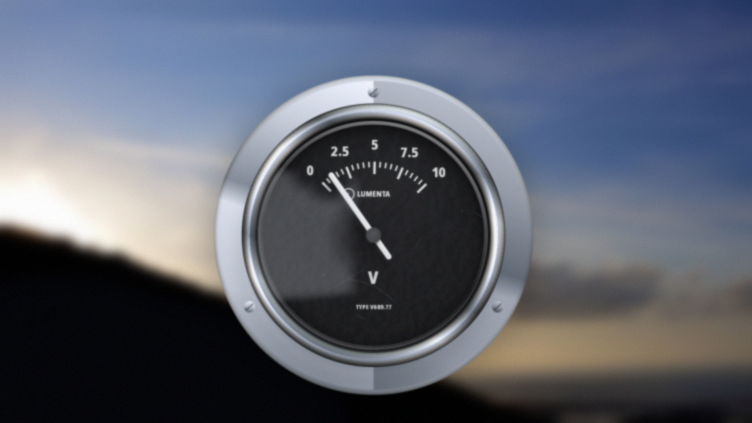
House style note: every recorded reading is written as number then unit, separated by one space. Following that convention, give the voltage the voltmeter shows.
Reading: 1 V
